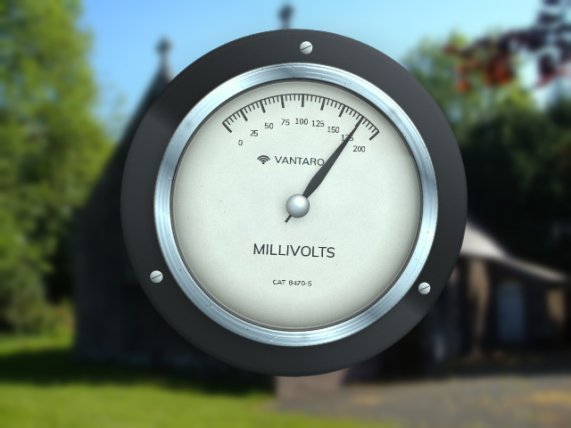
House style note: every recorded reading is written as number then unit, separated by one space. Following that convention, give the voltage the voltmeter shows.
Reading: 175 mV
